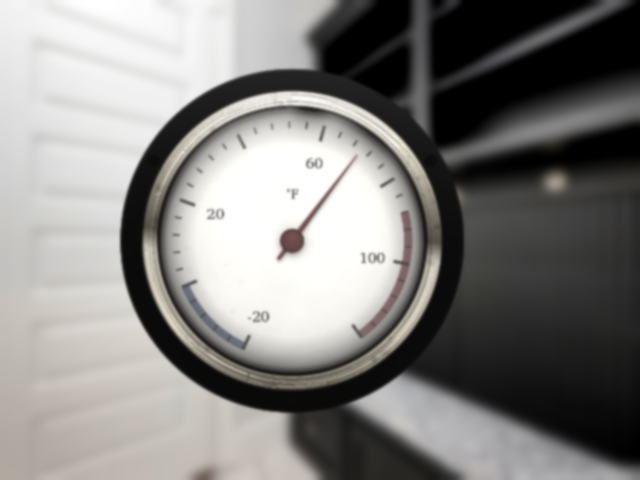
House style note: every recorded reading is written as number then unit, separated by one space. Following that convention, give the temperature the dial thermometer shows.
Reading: 70 °F
